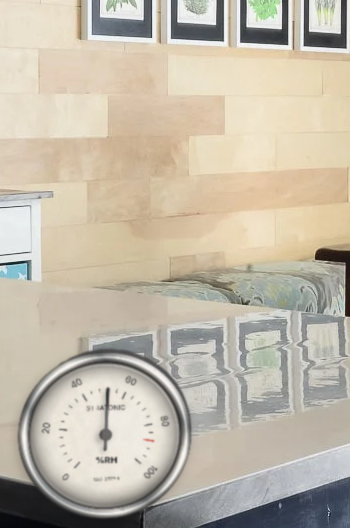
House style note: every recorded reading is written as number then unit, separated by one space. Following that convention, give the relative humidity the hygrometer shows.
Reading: 52 %
